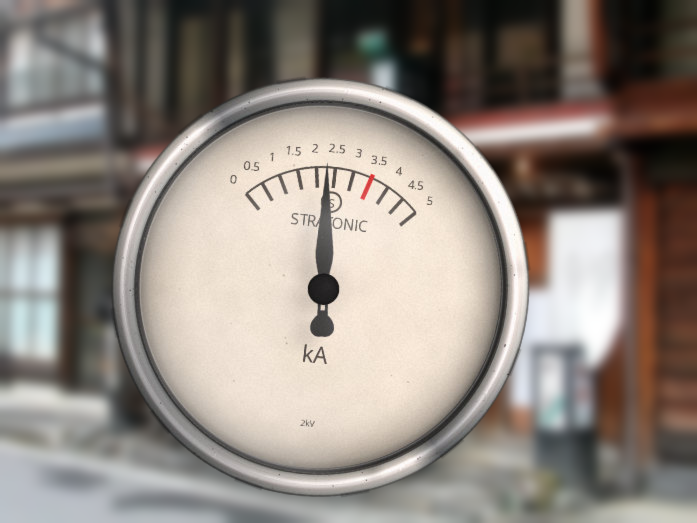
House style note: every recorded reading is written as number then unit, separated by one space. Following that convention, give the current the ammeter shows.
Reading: 2.25 kA
